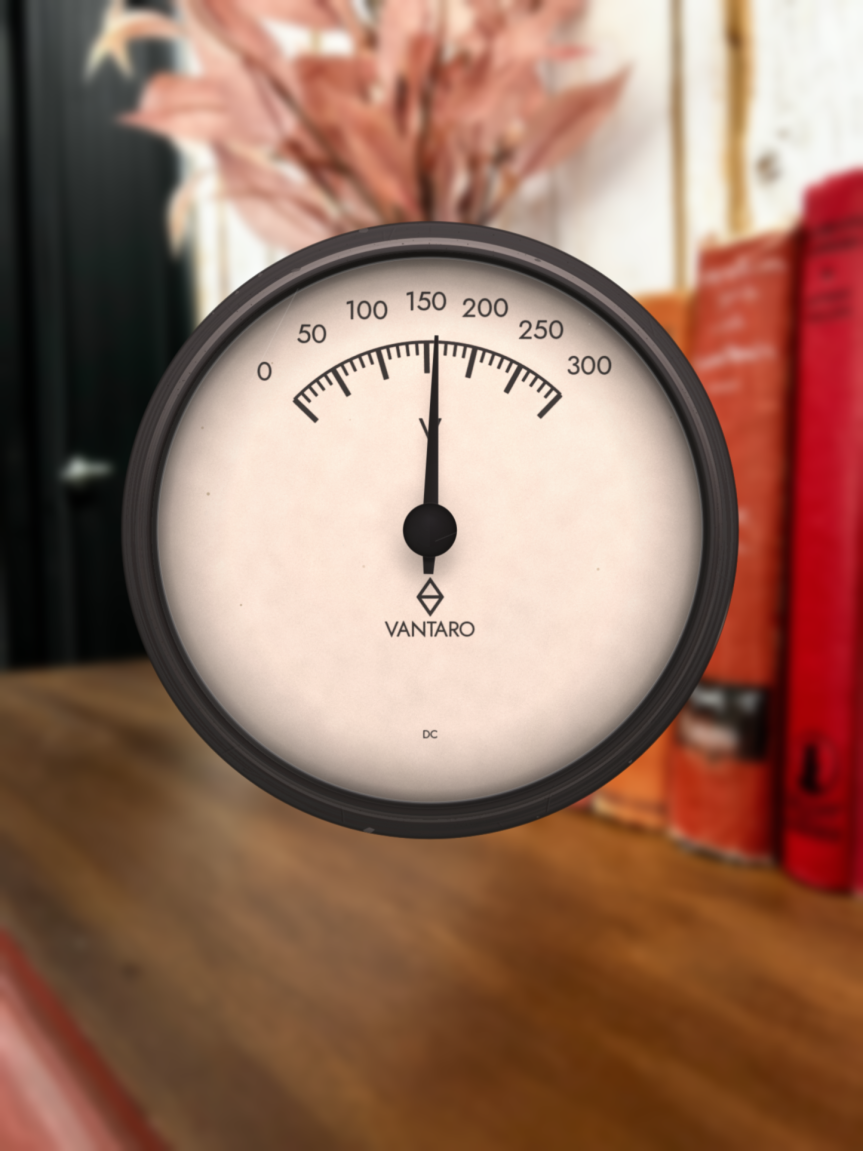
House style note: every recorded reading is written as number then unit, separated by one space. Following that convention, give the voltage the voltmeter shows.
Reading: 160 V
